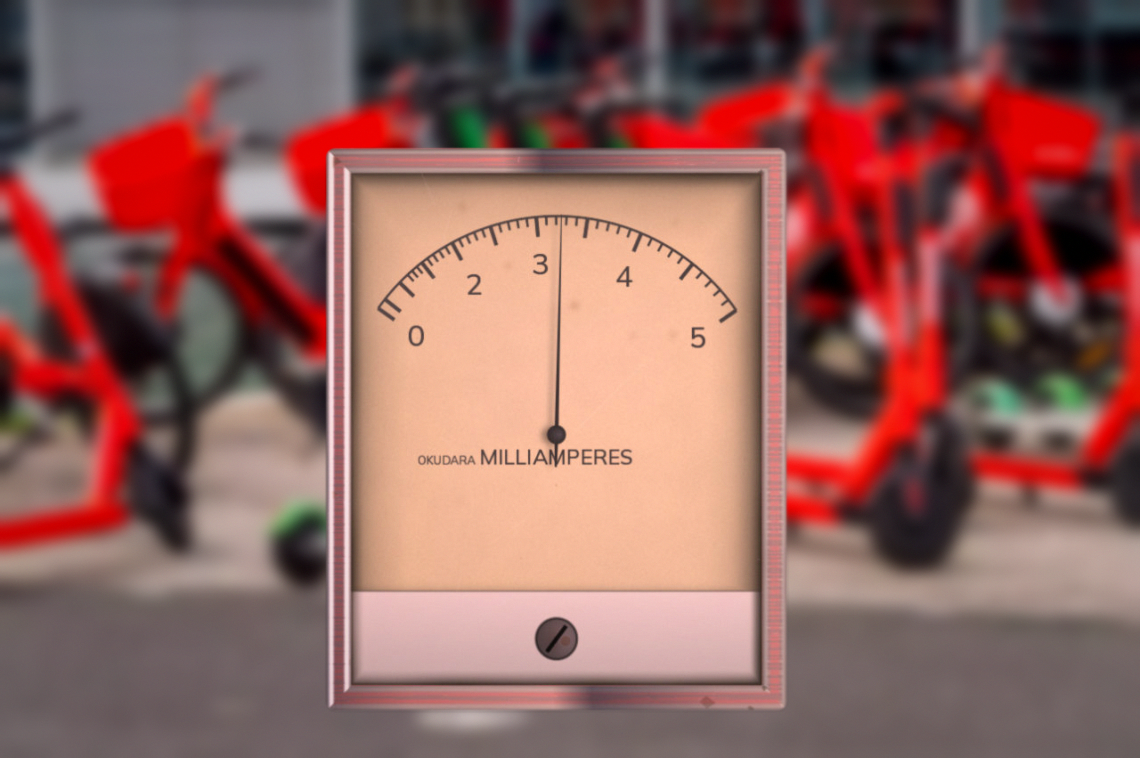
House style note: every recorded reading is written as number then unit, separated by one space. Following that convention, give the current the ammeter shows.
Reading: 3.25 mA
